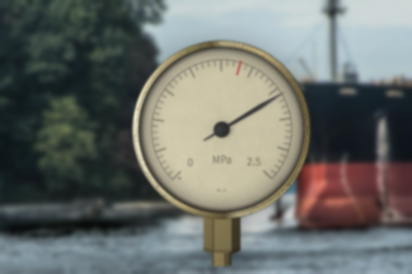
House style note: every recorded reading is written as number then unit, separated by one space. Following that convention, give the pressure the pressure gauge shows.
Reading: 1.8 MPa
